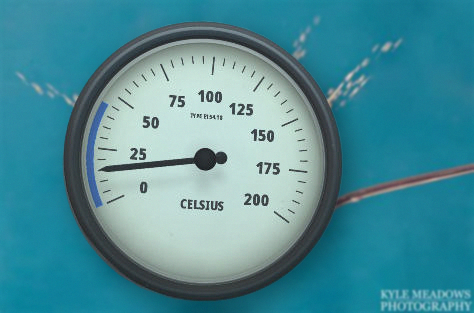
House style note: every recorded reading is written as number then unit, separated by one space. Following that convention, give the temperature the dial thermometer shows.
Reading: 15 °C
